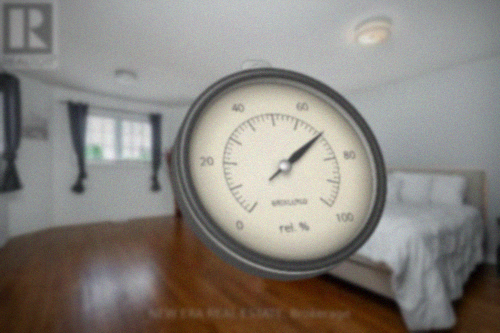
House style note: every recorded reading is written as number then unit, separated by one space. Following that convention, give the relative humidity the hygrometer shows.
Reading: 70 %
